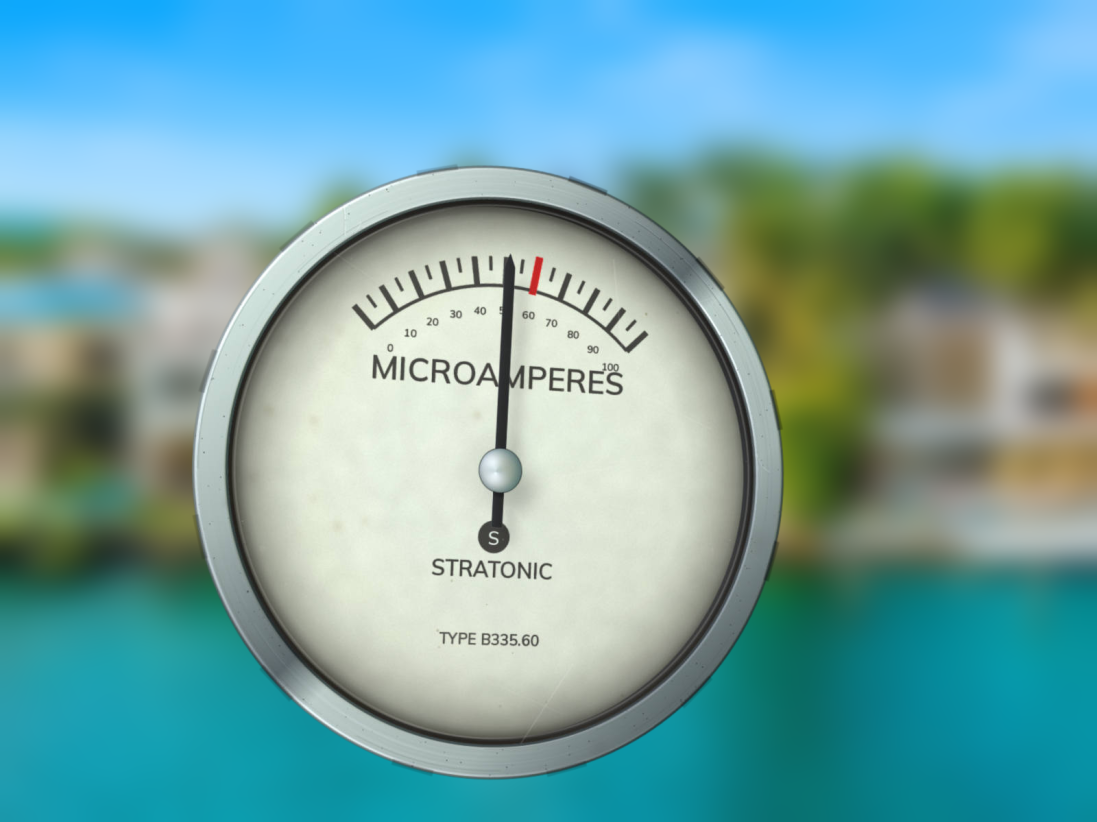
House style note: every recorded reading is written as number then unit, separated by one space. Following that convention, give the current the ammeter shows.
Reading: 50 µA
